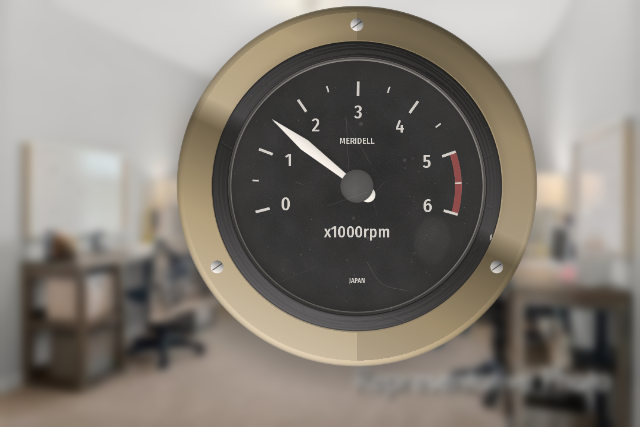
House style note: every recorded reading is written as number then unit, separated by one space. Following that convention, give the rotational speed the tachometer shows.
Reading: 1500 rpm
